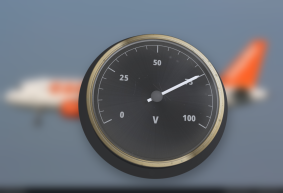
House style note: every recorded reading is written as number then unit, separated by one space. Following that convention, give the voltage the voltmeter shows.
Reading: 75 V
